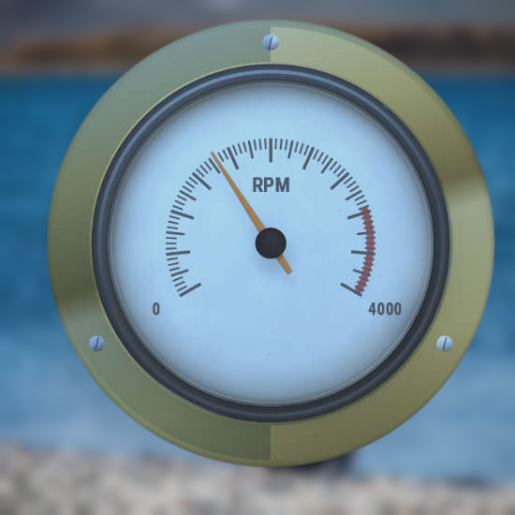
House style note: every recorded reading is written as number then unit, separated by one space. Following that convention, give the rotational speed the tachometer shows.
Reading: 1450 rpm
